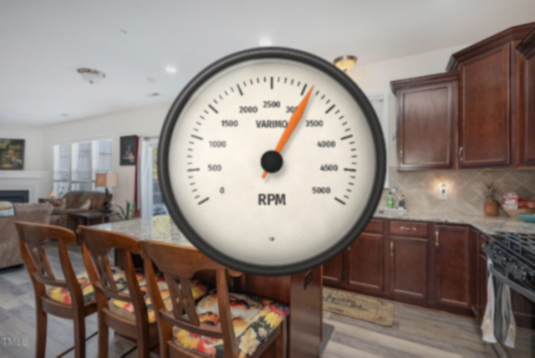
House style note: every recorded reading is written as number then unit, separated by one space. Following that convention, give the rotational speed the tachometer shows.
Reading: 3100 rpm
